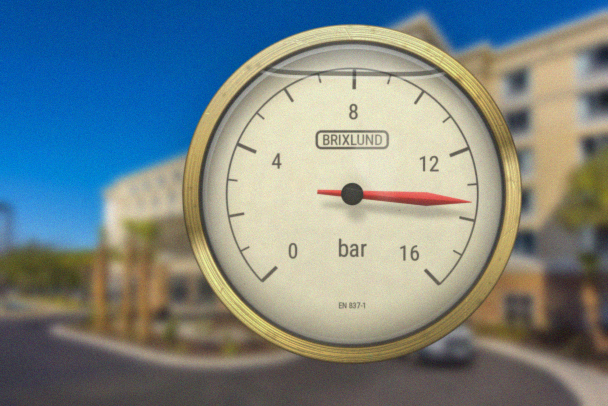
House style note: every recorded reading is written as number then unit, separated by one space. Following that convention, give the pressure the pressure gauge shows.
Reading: 13.5 bar
